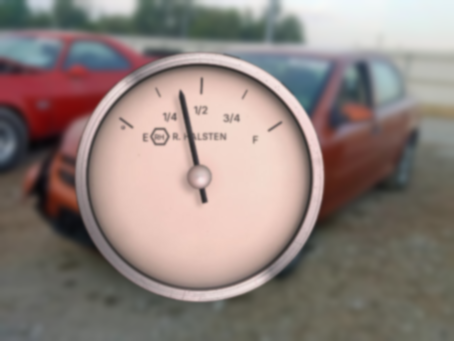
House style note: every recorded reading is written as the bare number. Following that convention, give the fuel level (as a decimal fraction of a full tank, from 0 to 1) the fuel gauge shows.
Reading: 0.375
